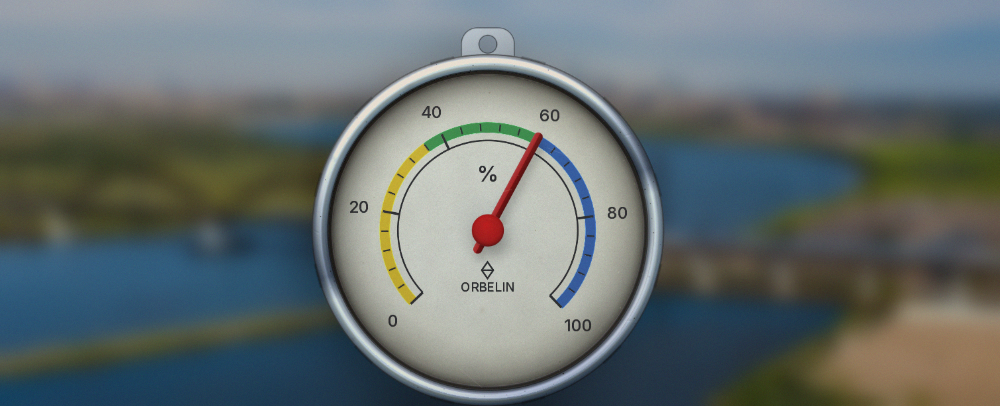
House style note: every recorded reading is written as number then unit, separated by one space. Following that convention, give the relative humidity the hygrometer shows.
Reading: 60 %
